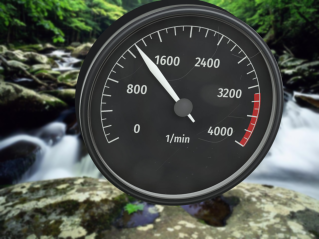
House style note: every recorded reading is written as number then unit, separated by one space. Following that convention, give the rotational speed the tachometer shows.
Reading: 1300 rpm
